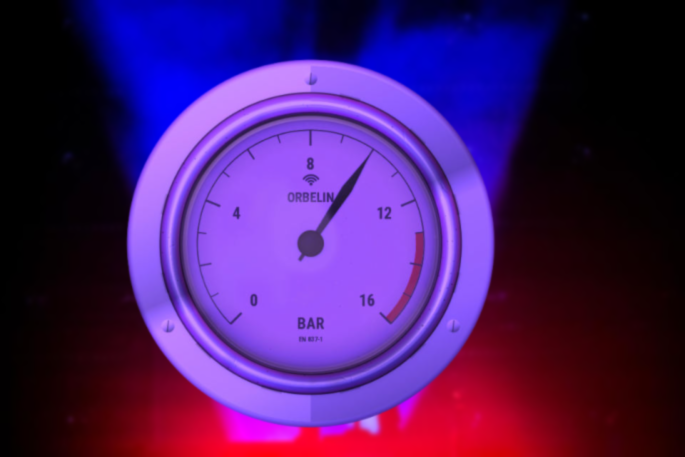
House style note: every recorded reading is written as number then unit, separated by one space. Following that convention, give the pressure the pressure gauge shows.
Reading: 10 bar
